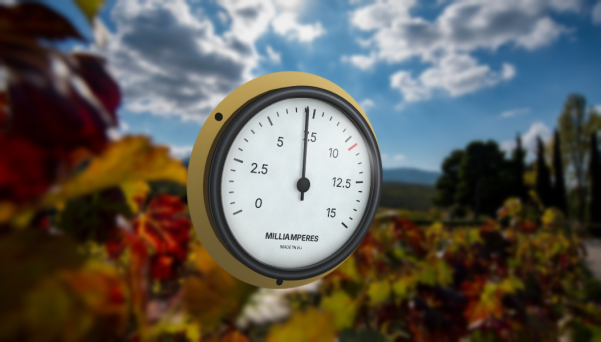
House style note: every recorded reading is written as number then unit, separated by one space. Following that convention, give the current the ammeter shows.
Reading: 7 mA
